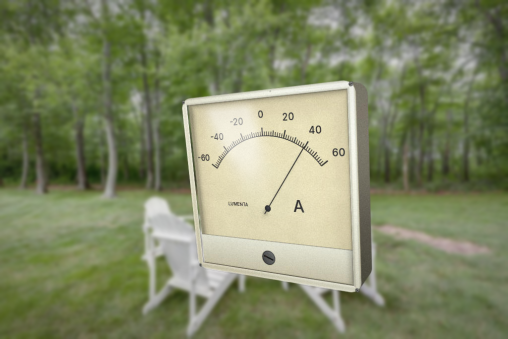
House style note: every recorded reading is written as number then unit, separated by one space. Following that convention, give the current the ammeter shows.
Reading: 40 A
